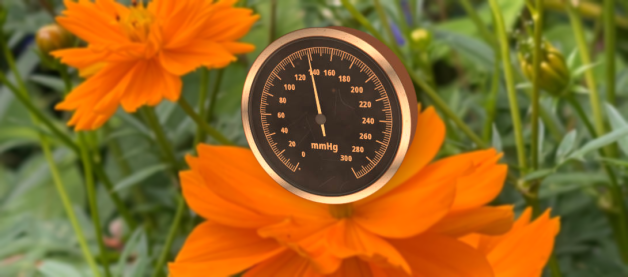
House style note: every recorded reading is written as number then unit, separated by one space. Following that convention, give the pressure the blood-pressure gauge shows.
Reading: 140 mmHg
